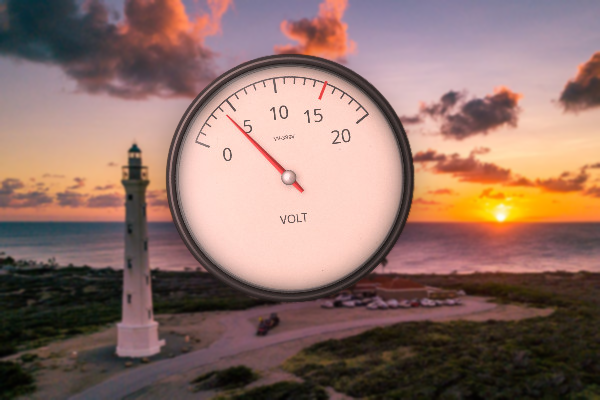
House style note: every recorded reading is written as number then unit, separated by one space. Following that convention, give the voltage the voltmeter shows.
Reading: 4 V
